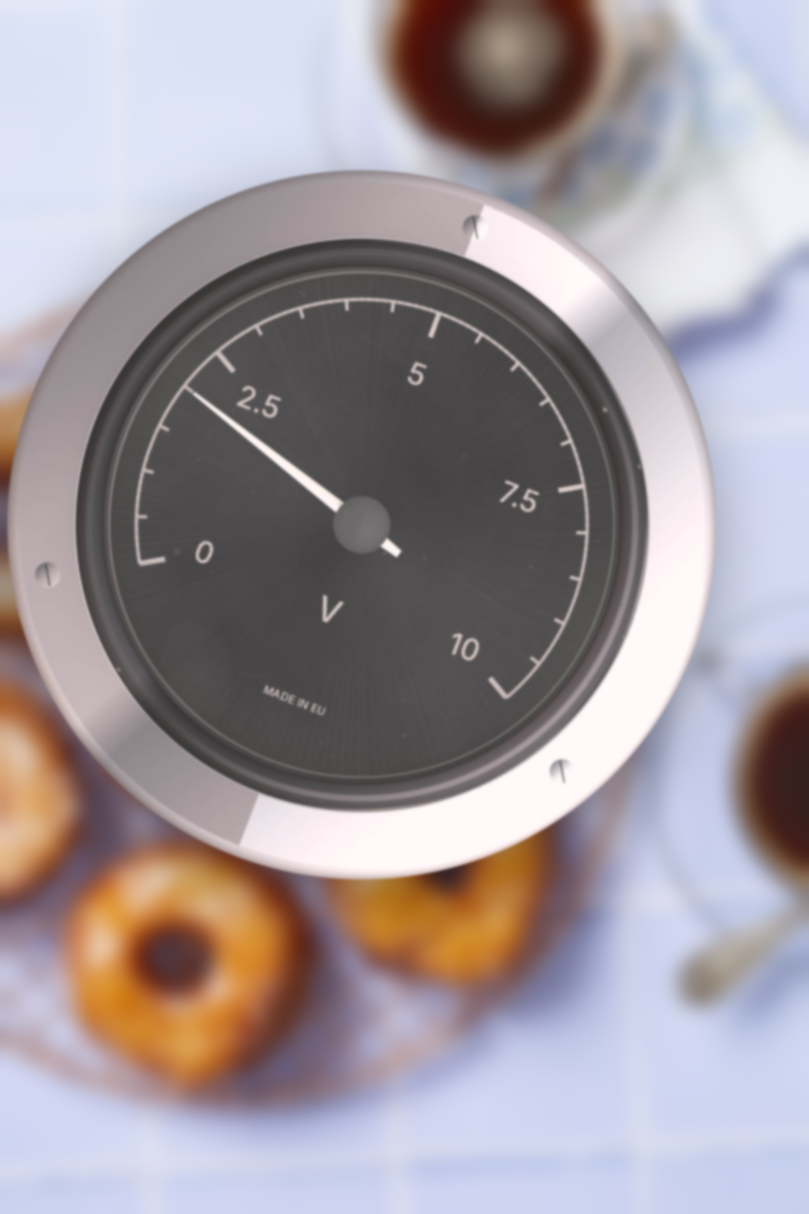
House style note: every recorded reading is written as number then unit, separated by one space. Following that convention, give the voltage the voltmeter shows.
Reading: 2 V
